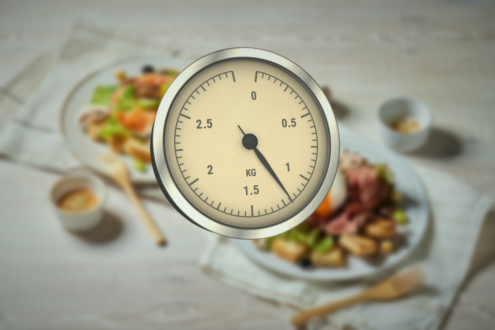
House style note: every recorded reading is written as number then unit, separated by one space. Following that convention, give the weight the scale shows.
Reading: 1.2 kg
